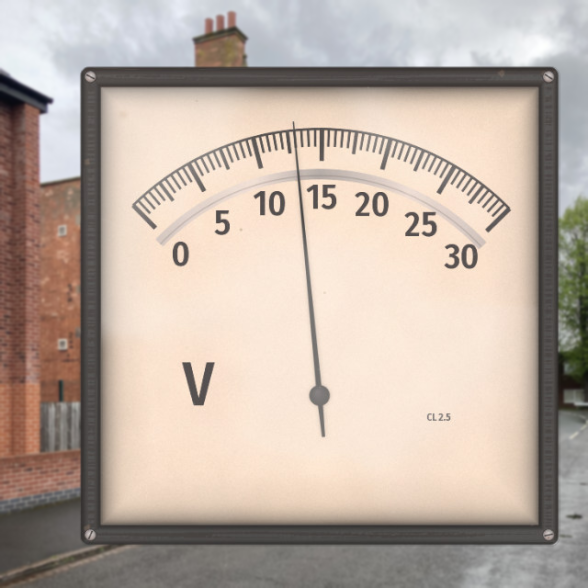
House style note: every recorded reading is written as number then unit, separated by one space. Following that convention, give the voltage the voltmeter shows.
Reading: 13 V
